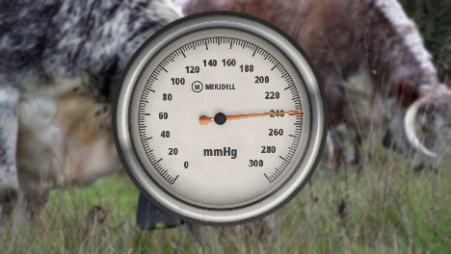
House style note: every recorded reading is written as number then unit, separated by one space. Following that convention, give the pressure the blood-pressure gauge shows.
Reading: 240 mmHg
